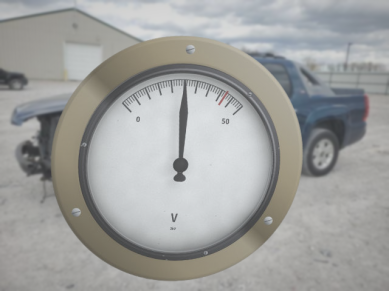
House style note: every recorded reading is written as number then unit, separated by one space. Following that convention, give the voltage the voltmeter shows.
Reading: 25 V
